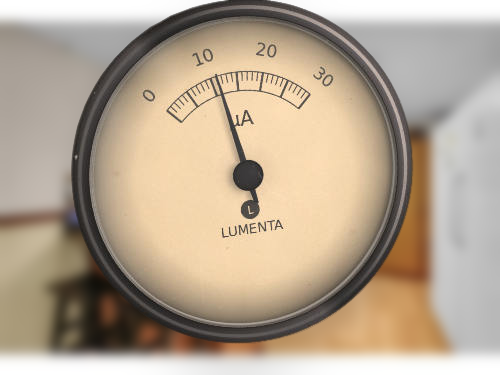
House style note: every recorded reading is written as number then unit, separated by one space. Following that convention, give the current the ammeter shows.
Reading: 11 µA
